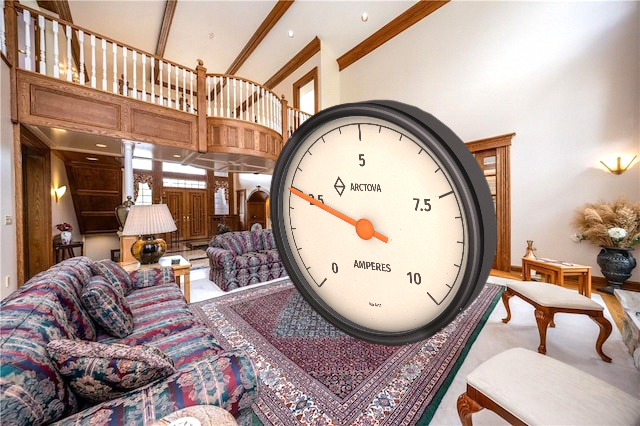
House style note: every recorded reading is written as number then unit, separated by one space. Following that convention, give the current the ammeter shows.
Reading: 2.5 A
